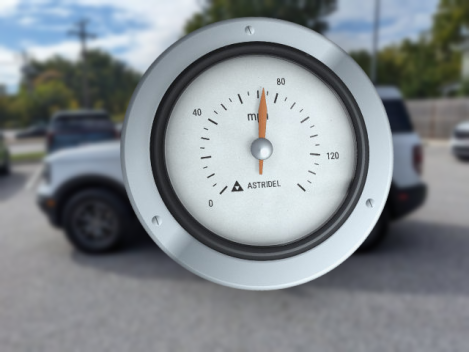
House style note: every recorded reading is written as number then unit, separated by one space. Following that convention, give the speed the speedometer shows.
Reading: 72.5 mph
